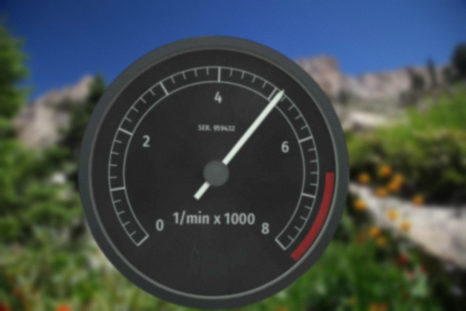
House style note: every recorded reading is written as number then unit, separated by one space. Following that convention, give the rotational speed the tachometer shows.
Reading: 5100 rpm
